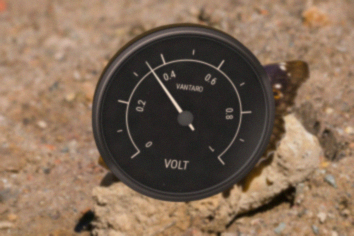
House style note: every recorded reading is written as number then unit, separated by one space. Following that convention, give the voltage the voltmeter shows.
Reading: 0.35 V
